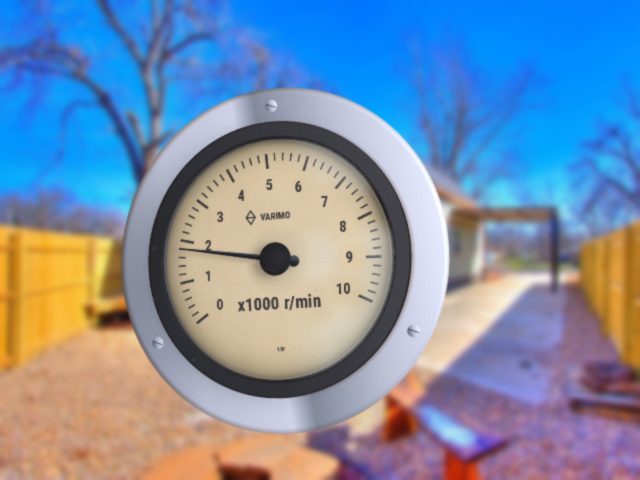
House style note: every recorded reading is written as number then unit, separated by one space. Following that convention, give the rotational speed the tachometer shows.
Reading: 1800 rpm
